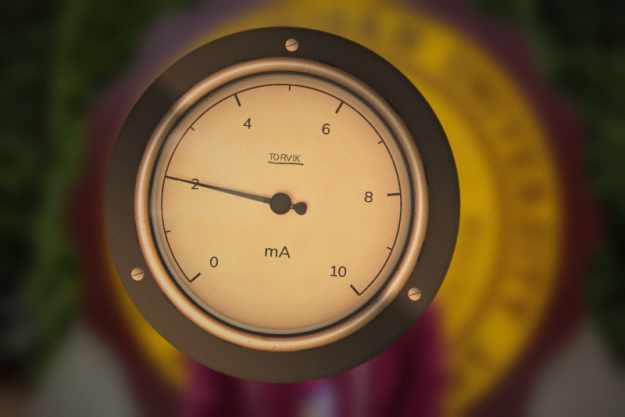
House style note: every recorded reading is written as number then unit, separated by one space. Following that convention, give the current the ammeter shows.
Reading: 2 mA
